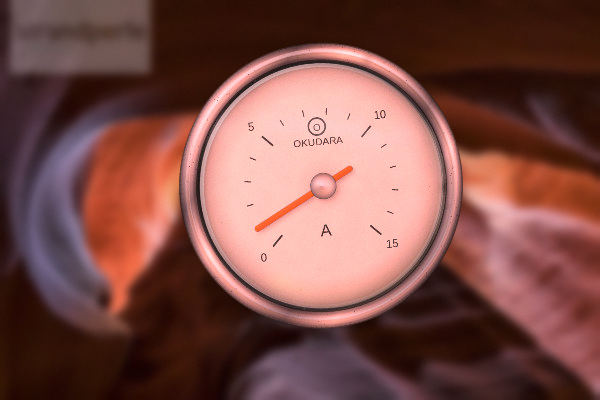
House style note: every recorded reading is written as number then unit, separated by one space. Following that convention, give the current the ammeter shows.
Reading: 1 A
